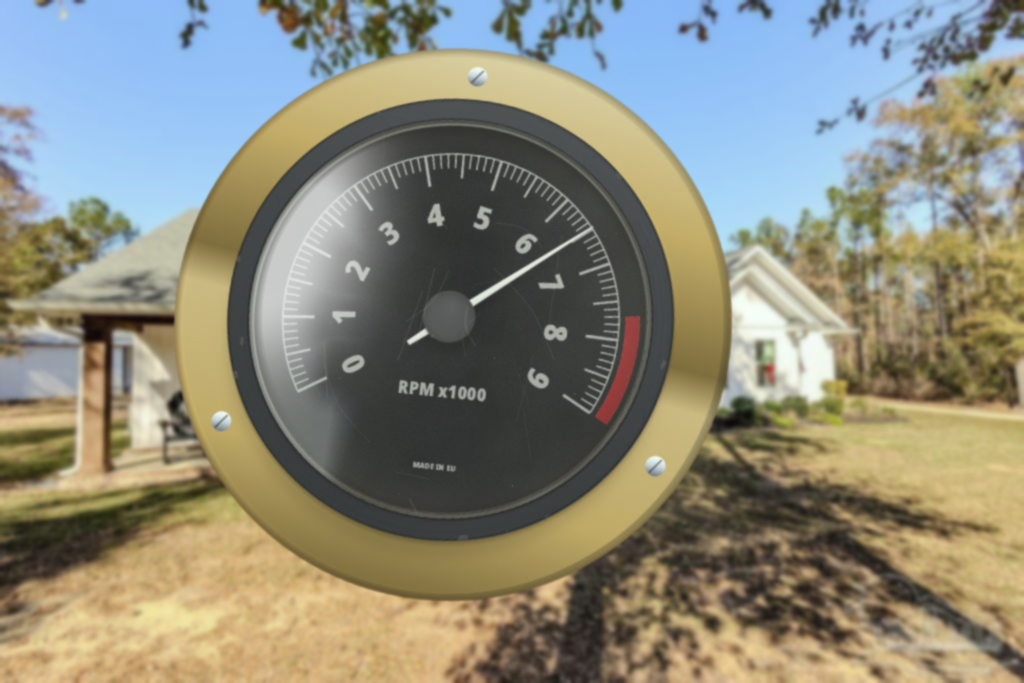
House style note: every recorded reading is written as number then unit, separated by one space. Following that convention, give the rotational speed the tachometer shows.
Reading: 6500 rpm
